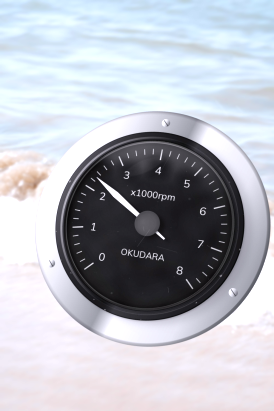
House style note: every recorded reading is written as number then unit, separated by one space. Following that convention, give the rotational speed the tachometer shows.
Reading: 2300 rpm
